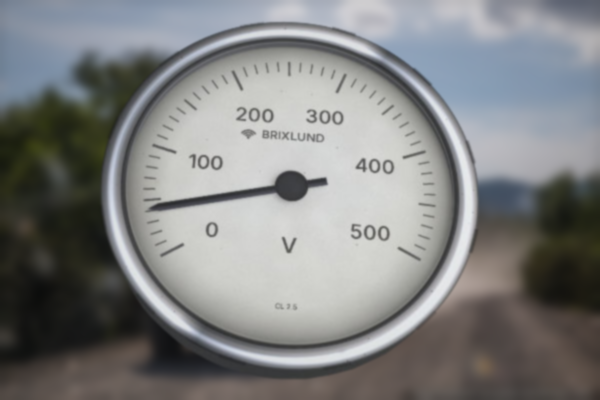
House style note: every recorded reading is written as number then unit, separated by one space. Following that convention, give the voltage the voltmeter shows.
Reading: 40 V
